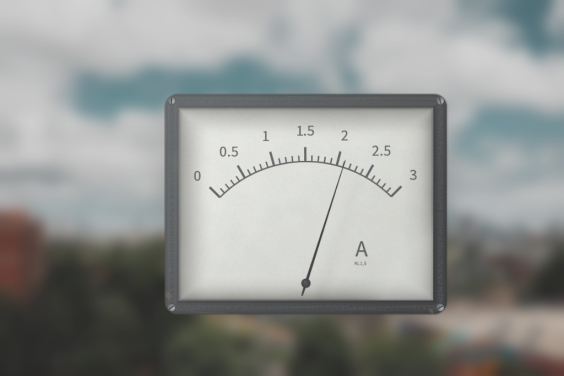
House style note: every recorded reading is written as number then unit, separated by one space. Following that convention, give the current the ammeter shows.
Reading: 2.1 A
